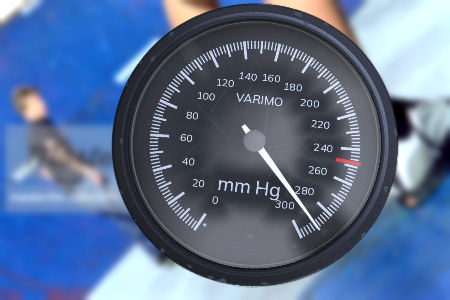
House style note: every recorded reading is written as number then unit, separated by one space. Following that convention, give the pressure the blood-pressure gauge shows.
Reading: 290 mmHg
